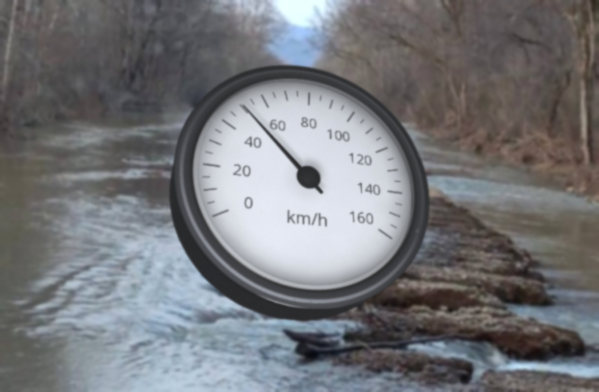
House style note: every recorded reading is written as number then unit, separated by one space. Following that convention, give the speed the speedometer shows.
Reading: 50 km/h
